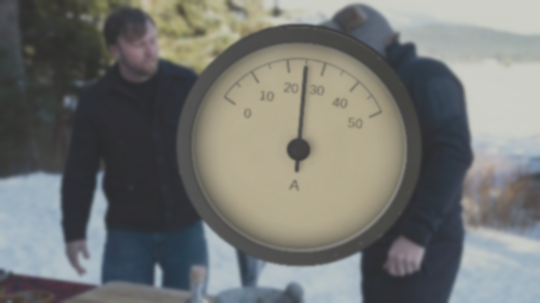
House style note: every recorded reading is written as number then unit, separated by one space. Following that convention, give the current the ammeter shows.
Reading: 25 A
